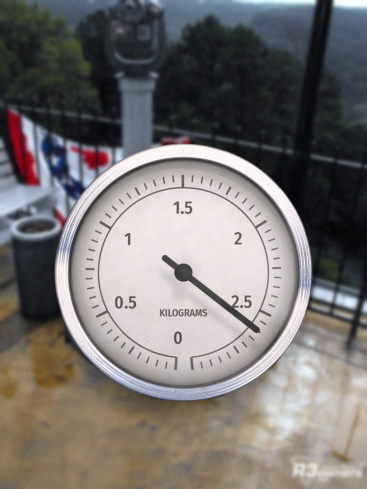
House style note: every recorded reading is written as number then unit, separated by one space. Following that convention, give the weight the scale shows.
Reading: 2.6 kg
